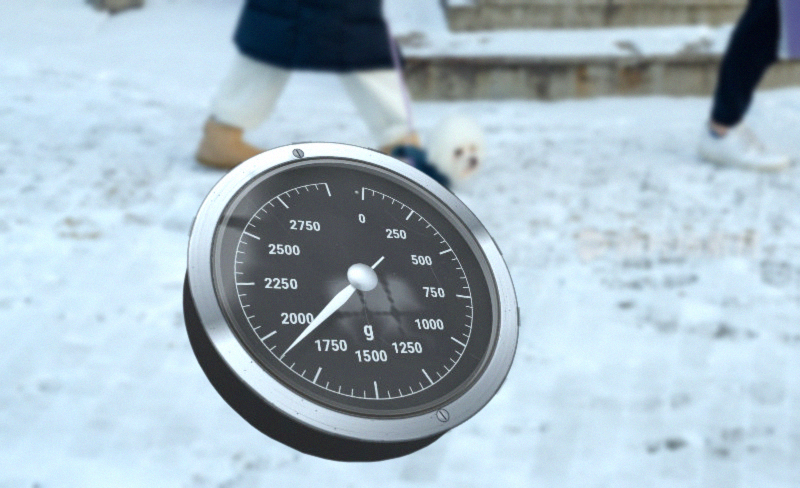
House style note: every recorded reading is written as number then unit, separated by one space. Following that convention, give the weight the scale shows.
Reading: 1900 g
